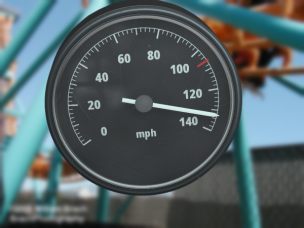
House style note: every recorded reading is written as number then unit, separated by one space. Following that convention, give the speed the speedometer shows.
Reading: 132 mph
